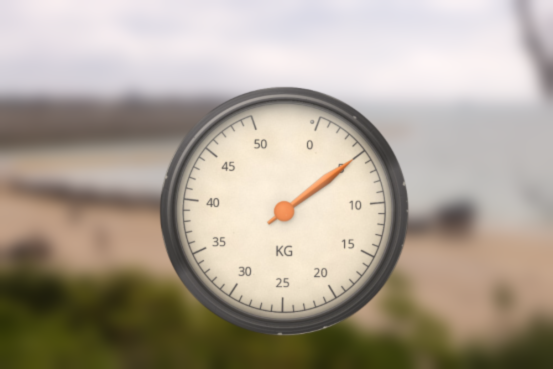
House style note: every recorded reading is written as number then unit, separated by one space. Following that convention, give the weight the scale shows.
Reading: 5 kg
